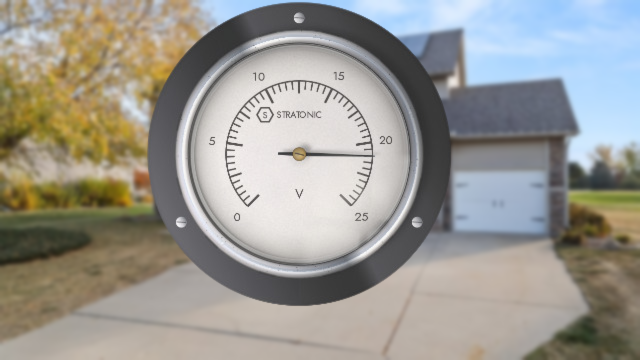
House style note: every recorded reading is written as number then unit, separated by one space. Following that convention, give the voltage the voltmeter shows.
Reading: 21 V
